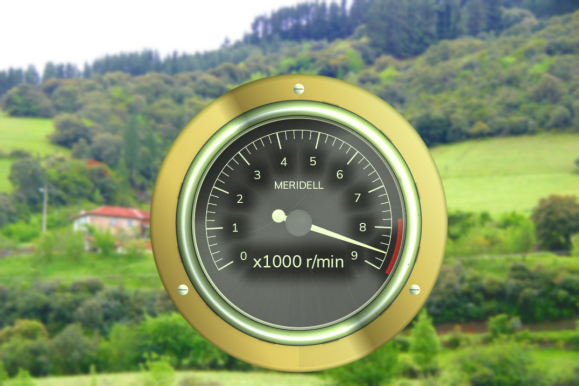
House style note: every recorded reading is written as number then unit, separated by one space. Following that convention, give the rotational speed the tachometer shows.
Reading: 8600 rpm
